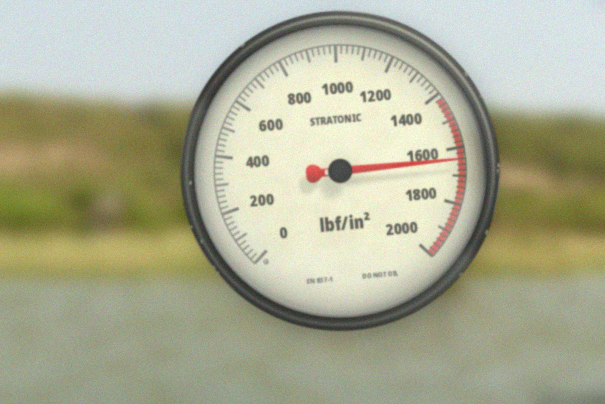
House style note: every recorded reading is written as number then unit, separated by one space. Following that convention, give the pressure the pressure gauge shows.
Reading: 1640 psi
